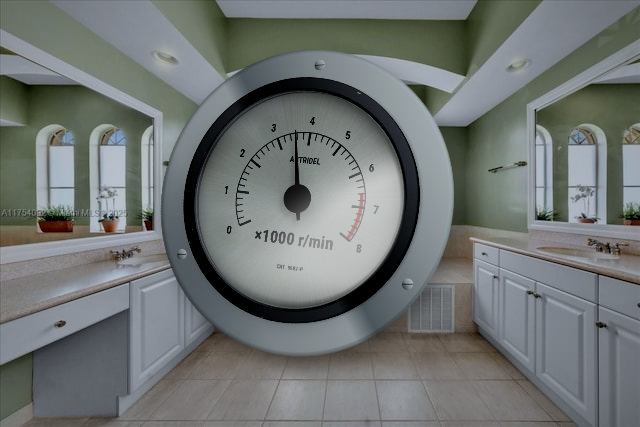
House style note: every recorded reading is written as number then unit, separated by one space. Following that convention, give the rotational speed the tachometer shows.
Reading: 3600 rpm
